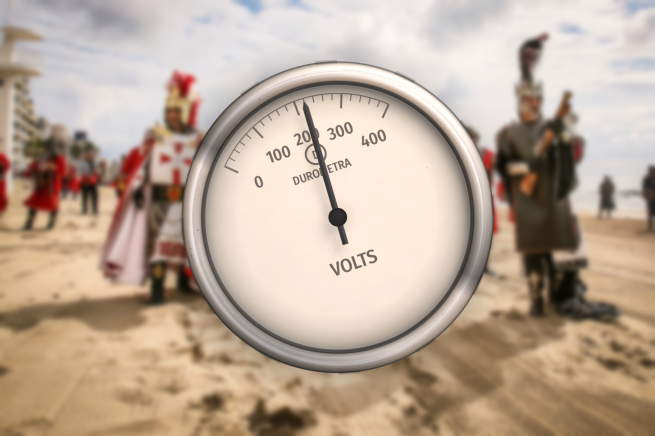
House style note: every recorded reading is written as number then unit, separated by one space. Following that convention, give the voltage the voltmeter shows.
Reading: 220 V
